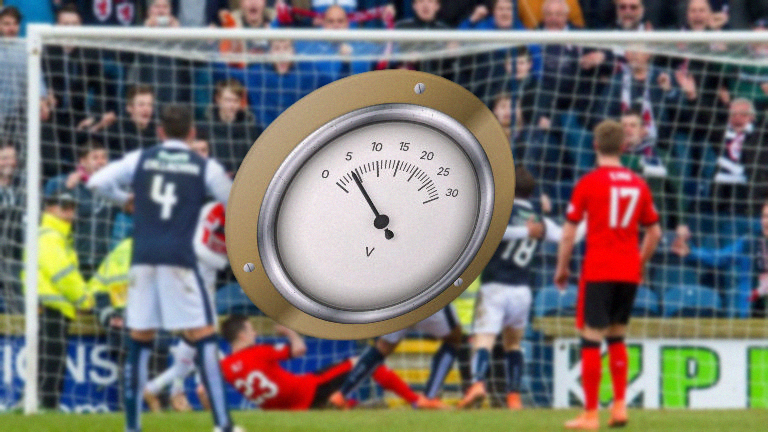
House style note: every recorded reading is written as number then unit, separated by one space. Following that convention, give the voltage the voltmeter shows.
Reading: 4 V
